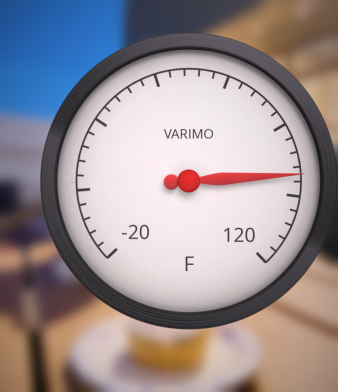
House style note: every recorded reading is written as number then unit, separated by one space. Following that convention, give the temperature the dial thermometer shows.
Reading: 94 °F
